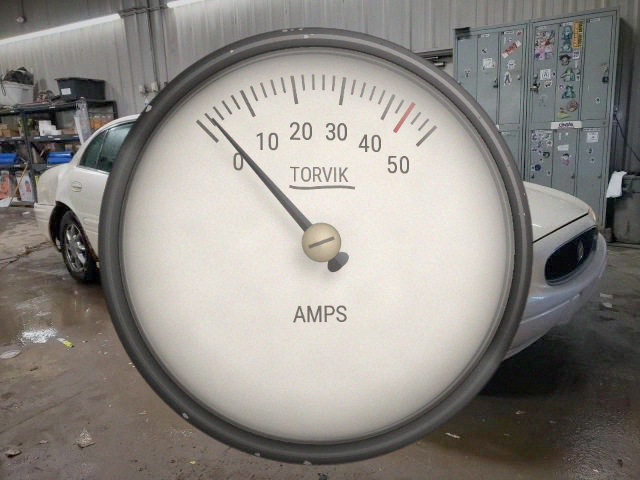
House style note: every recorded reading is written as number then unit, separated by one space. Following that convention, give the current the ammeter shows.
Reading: 2 A
